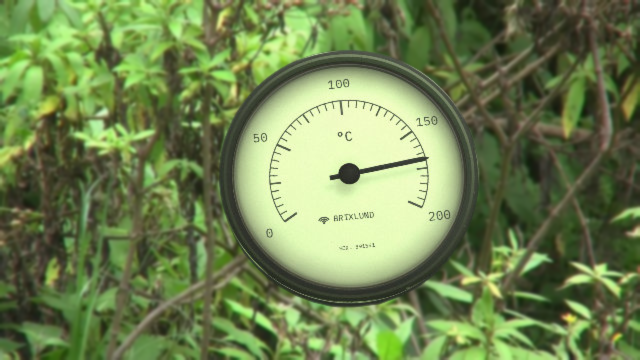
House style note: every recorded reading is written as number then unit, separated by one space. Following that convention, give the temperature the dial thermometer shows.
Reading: 170 °C
